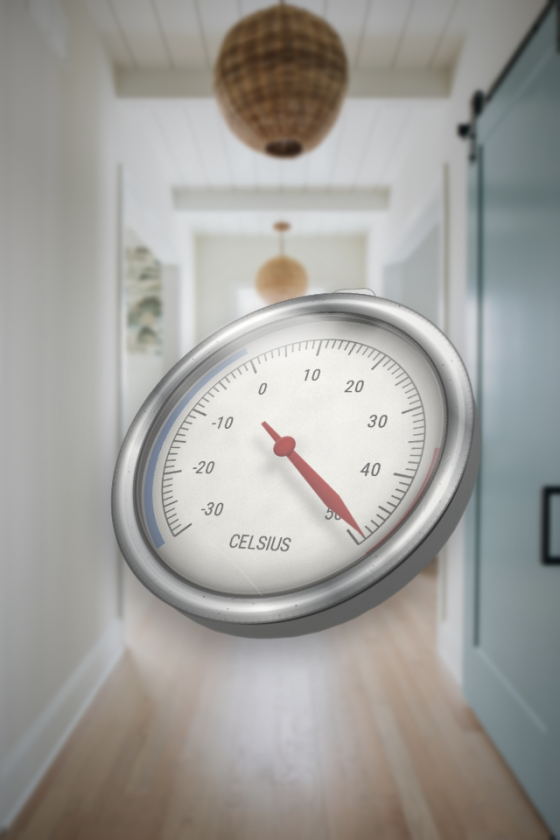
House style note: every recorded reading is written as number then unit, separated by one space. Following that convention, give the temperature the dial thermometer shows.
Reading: 49 °C
